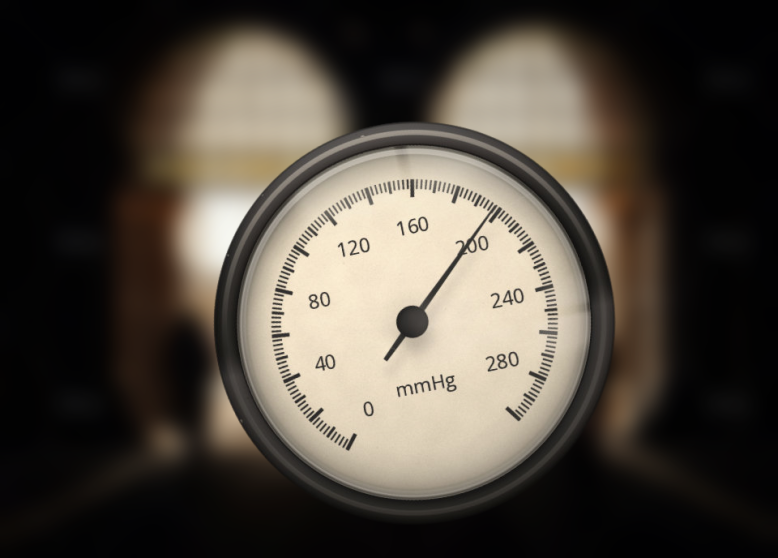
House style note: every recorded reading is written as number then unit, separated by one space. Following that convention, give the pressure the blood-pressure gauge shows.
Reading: 198 mmHg
